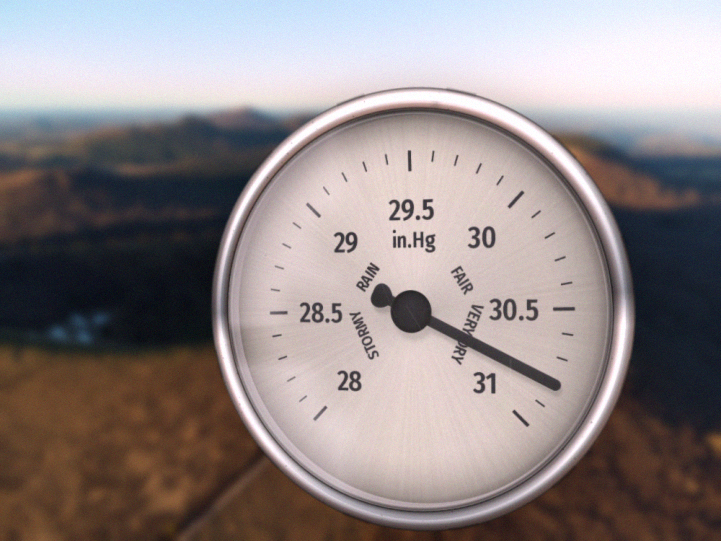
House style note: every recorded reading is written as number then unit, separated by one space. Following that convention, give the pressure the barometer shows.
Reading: 30.8 inHg
